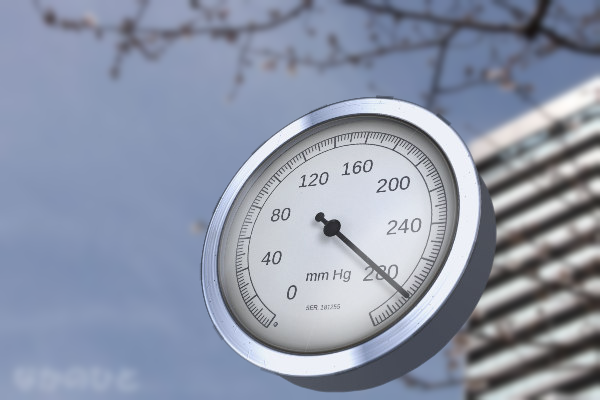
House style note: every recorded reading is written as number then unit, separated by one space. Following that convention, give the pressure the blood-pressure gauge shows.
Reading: 280 mmHg
